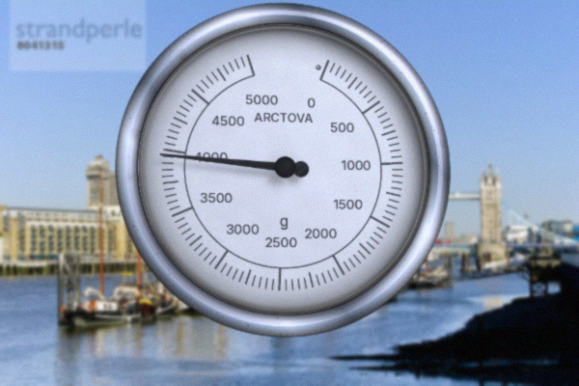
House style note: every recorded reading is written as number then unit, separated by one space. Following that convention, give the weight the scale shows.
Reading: 3950 g
